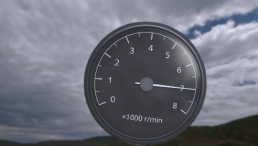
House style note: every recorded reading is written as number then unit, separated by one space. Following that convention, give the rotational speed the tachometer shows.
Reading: 7000 rpm
